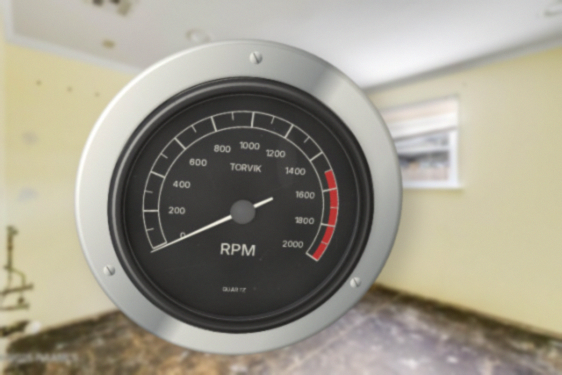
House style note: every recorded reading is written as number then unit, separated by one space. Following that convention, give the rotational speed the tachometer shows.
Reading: 0 rpm
